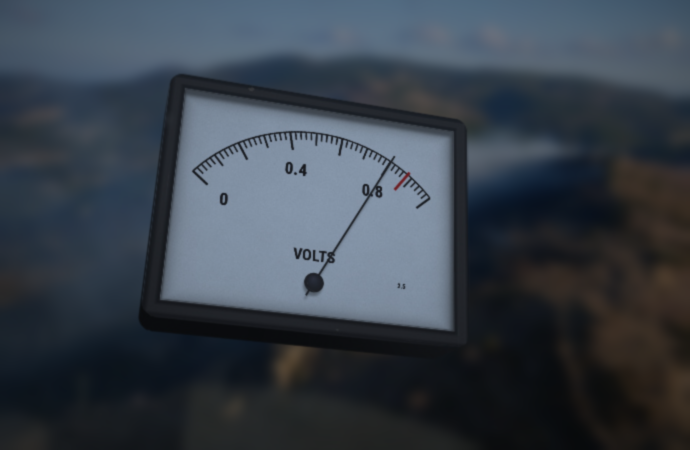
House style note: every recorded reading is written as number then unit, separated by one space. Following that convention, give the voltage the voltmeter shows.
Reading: 0.8 V
